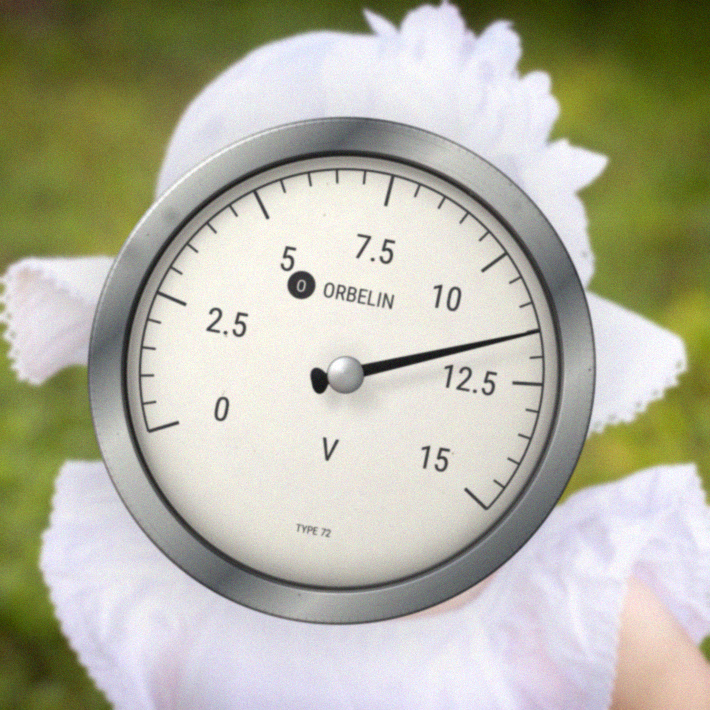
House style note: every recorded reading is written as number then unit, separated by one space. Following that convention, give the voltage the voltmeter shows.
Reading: 11.5 V
